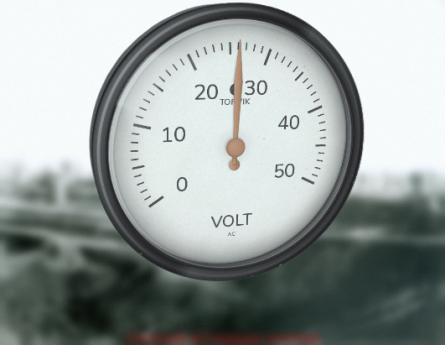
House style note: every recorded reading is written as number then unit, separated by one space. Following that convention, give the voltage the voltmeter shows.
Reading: 26 V
